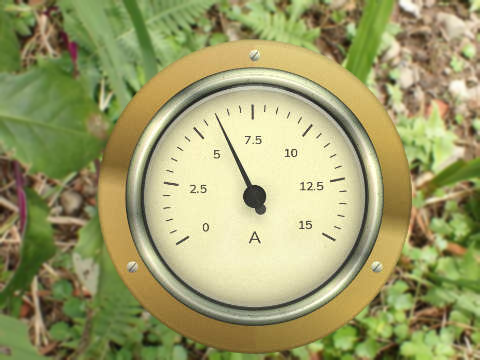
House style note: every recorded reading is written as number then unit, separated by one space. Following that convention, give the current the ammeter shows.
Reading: 6 A
